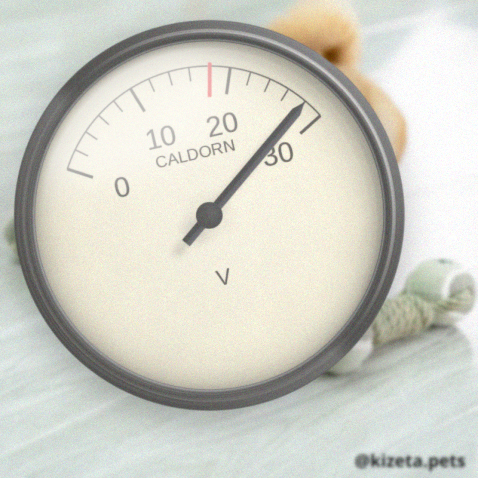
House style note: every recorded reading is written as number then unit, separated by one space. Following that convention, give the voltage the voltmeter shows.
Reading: 28 V
